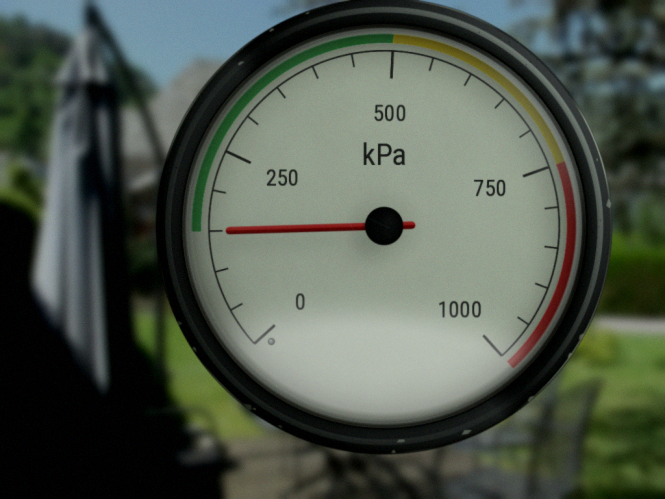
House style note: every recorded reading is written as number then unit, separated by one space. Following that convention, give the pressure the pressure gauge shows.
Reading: 150 kPa
